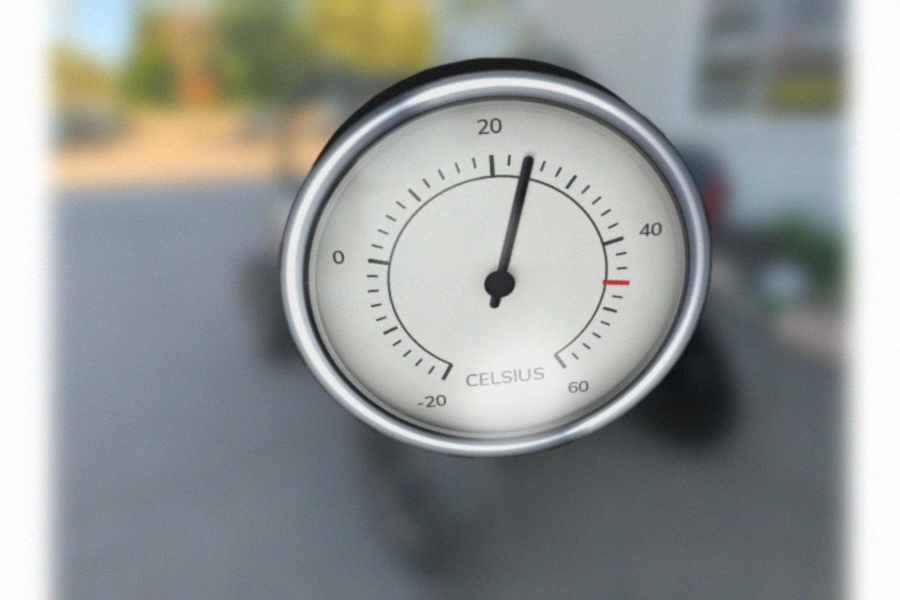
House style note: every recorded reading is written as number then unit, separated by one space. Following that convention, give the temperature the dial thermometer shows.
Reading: 24 °C
